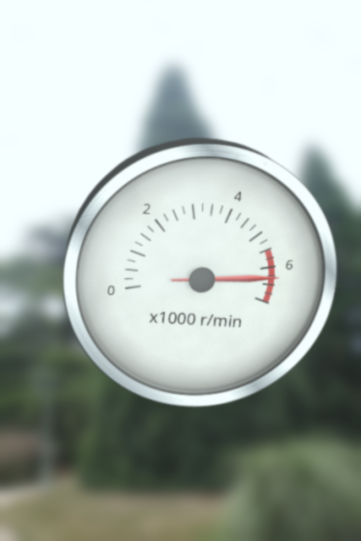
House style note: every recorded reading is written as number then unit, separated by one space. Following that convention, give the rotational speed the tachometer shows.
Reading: 6250 rpm
